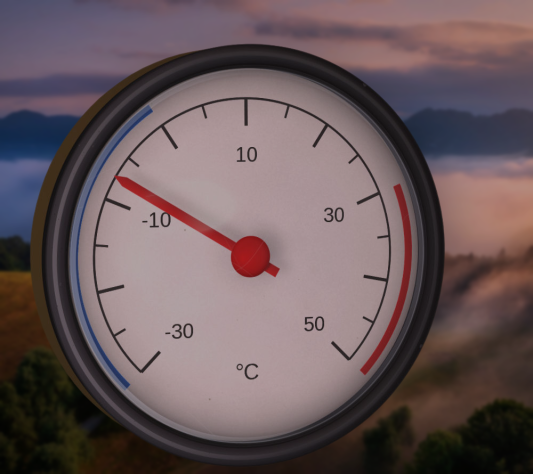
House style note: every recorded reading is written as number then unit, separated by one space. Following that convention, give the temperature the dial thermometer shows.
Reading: -7.5 °C
